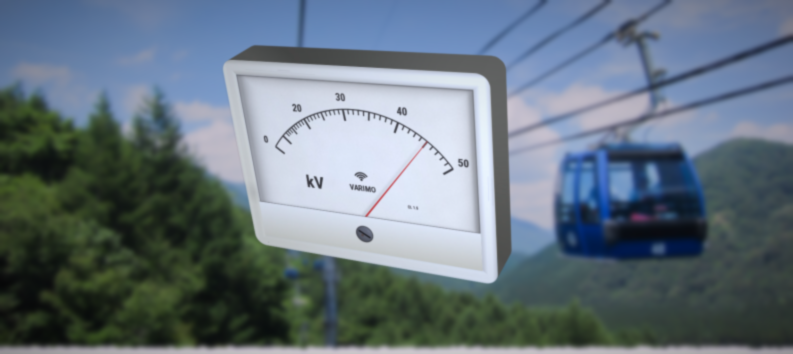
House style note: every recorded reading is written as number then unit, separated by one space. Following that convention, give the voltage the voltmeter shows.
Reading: 45 kV
